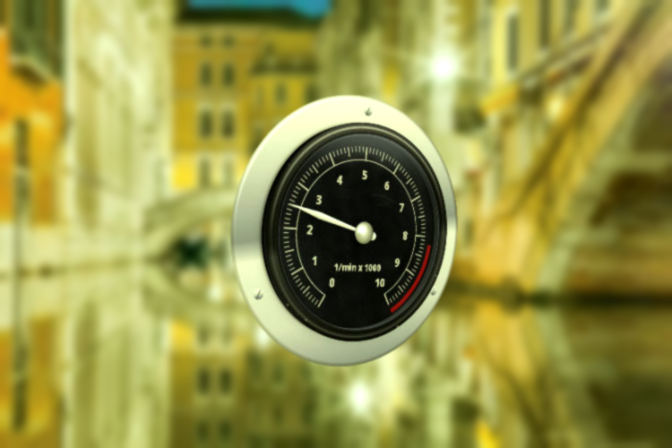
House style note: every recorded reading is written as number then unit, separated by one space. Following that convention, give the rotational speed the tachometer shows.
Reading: 2500 rpm
